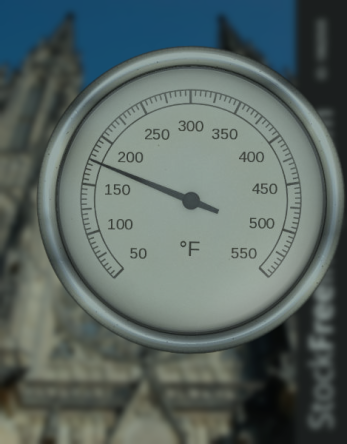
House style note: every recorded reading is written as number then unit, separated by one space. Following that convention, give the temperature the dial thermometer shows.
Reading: 175 °F
